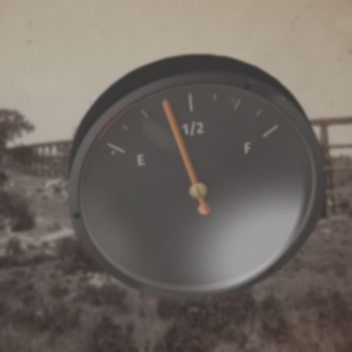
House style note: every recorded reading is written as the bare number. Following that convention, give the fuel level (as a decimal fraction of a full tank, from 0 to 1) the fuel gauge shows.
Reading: 0.375
